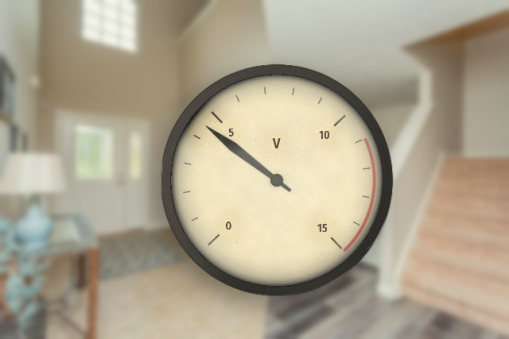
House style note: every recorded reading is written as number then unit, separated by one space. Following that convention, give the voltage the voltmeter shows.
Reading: 4.5 V
